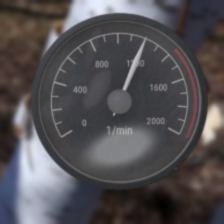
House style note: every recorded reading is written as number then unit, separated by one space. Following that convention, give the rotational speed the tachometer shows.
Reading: 1200 rpm
